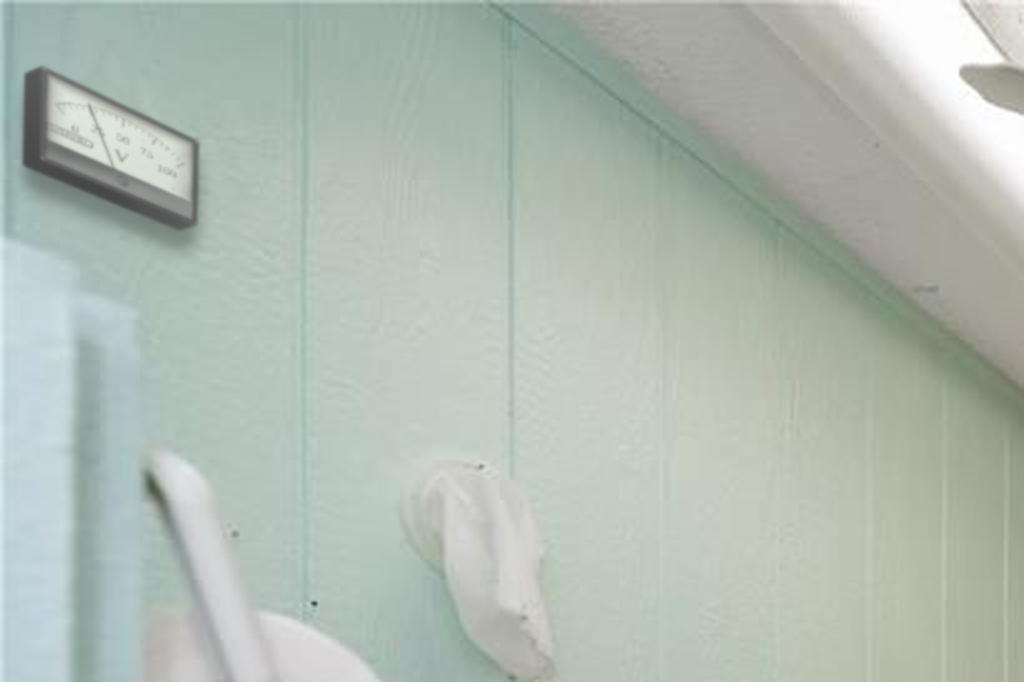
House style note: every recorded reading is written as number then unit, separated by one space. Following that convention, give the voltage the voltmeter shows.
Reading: 25 V
